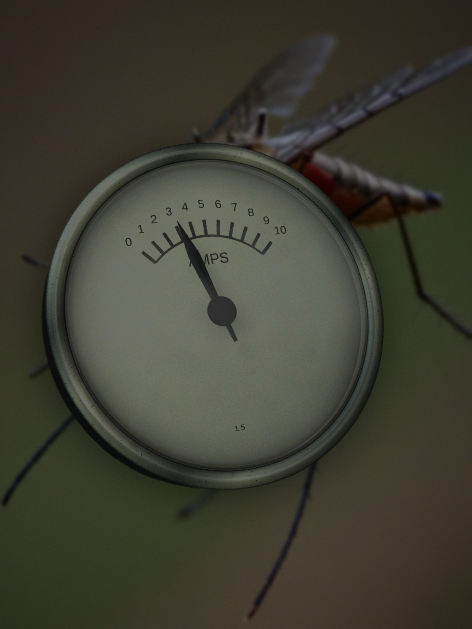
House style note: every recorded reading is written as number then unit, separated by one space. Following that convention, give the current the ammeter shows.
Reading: 3 A
